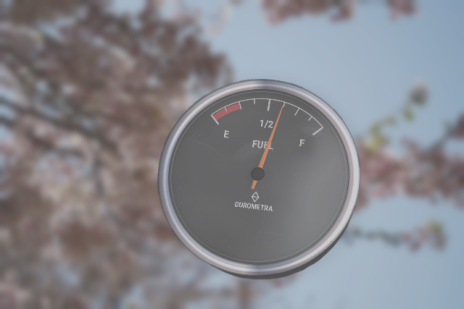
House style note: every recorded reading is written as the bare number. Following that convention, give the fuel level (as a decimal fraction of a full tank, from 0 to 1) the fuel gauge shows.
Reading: 0.625
